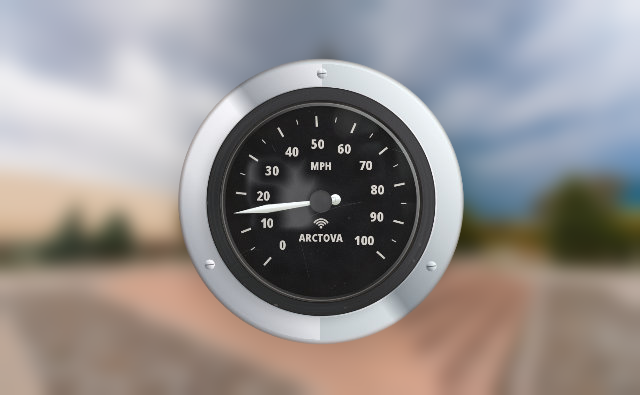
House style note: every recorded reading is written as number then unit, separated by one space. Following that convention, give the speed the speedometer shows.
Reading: 15 mph
